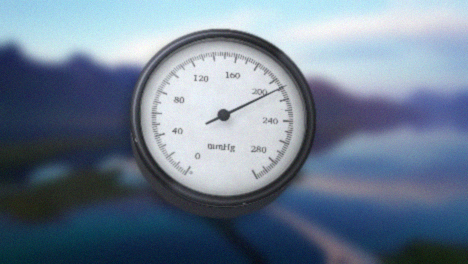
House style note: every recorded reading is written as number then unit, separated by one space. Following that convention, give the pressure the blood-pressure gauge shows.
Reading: 210 mmHg
